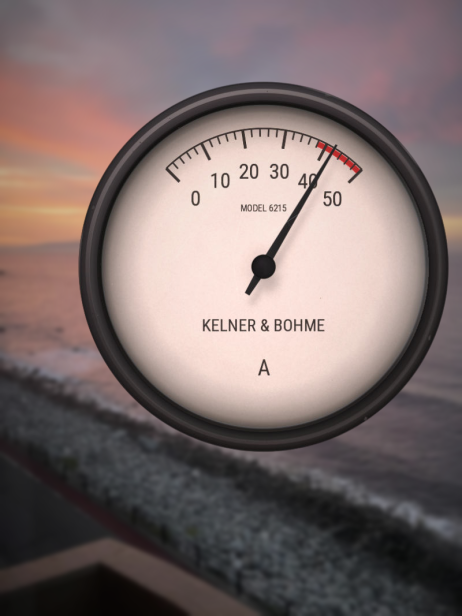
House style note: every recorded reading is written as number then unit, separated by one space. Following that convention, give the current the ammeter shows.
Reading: 42 A
